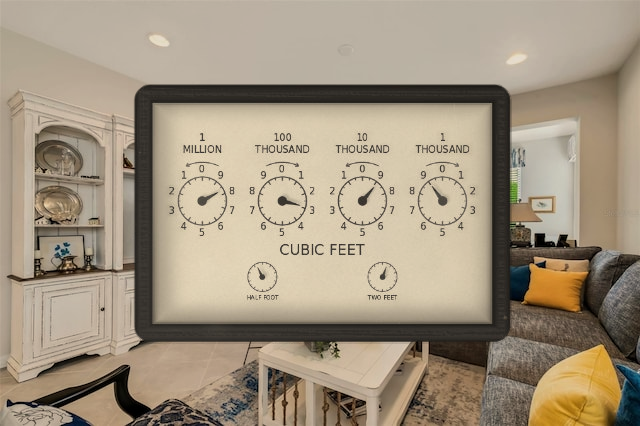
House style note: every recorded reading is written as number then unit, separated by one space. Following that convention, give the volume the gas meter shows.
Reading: 828900 ft³
